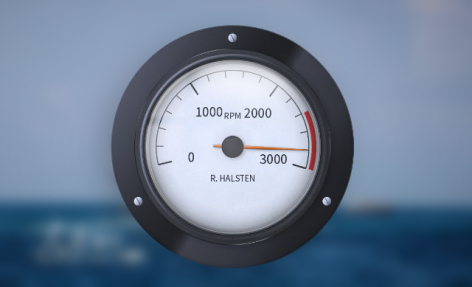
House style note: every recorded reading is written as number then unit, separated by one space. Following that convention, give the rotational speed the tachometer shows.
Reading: 2800 rpm
